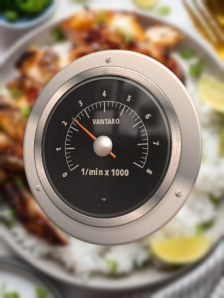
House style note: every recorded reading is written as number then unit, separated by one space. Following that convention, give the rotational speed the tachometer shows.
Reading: 2400 rpm
